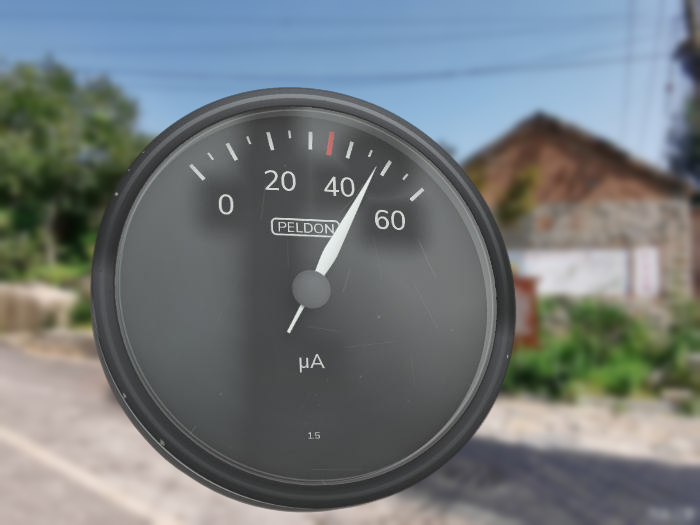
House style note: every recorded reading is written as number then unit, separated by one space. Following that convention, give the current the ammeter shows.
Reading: 47.5 µA
